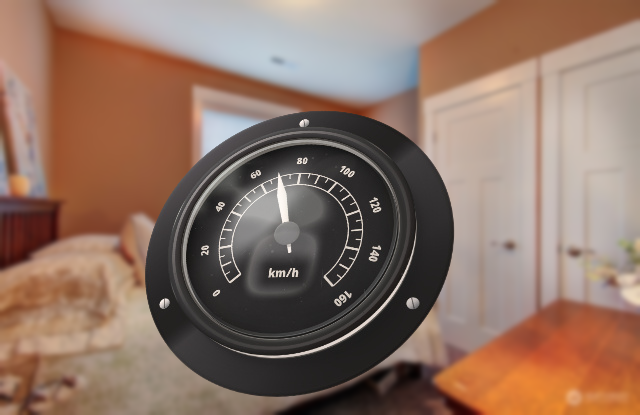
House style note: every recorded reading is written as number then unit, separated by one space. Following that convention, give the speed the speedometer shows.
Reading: 70 km/h
